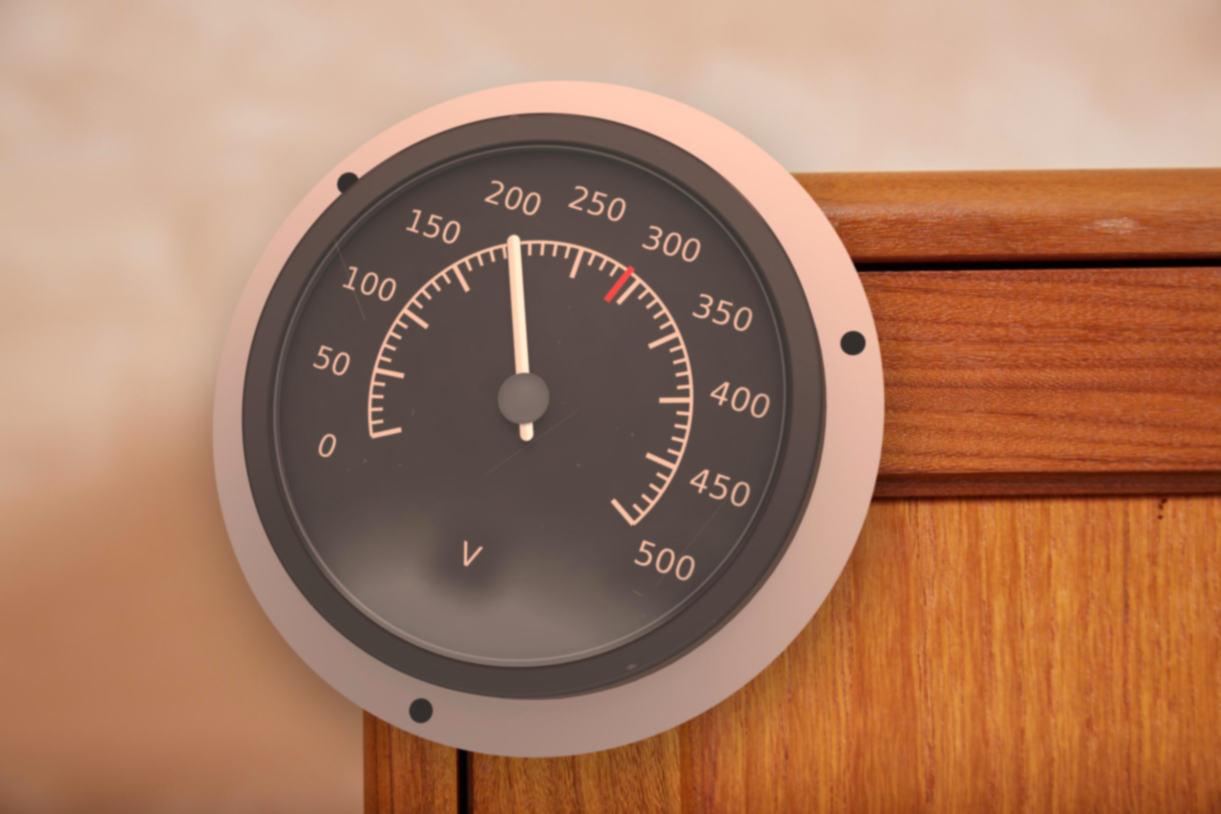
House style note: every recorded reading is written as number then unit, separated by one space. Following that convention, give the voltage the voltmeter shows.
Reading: 200 V
